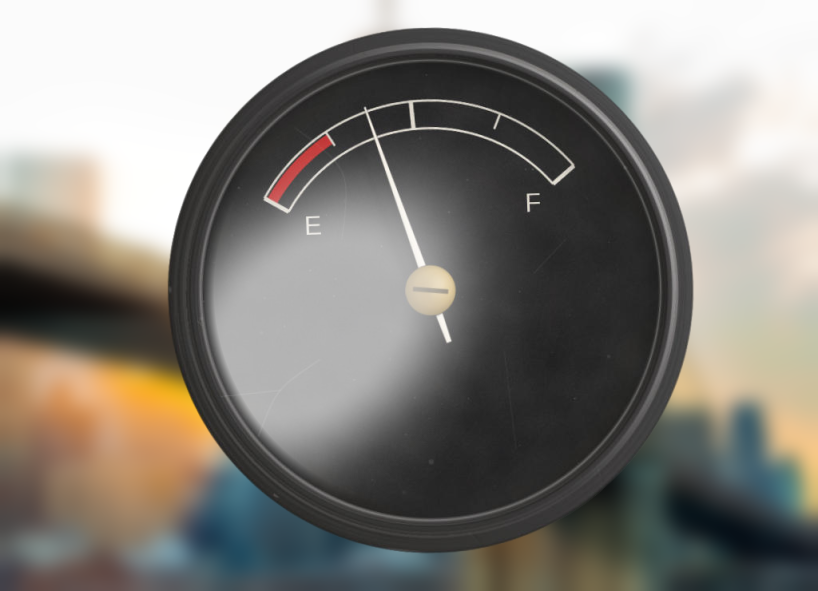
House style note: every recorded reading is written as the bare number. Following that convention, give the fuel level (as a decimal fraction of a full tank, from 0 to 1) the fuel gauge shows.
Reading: 0.375
